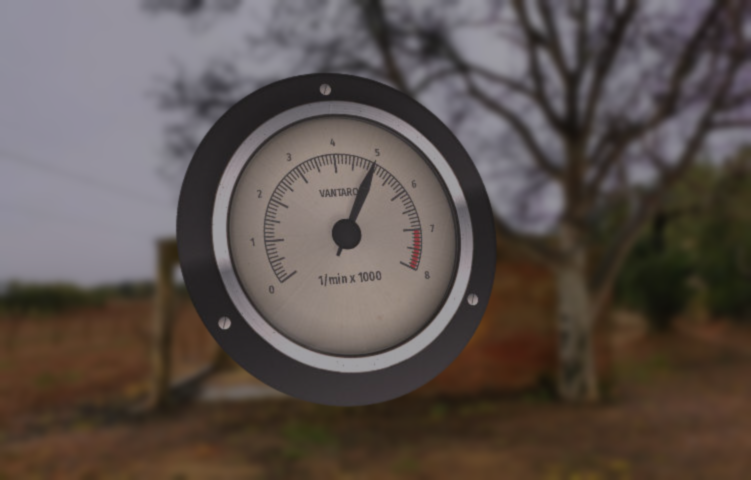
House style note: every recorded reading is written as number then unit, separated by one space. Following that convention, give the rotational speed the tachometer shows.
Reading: 5000 rpm
